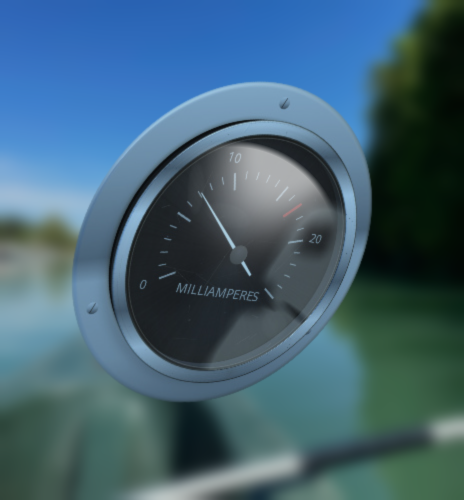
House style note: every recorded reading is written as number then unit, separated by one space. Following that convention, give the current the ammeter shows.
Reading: 7 mA
